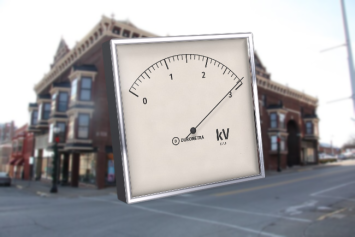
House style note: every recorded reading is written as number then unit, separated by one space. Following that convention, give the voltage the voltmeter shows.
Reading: 2.9 kV
